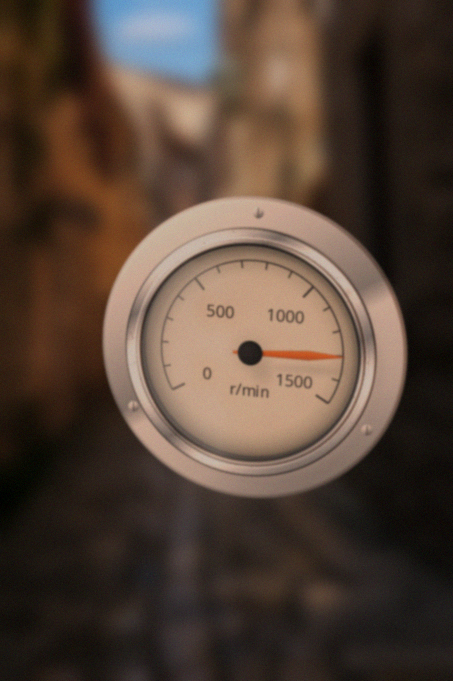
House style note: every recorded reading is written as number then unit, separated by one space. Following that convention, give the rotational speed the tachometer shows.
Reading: 1300 rpm
